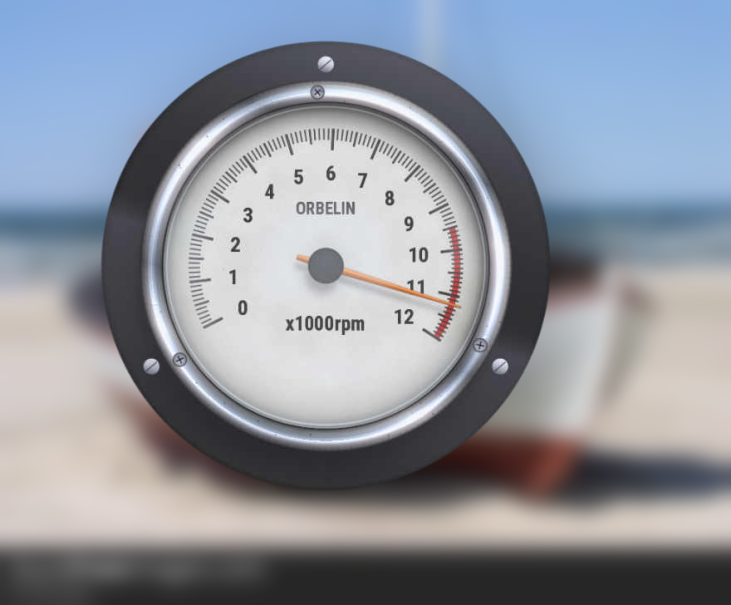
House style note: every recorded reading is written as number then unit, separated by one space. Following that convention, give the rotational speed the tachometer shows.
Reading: 11200 rpm
